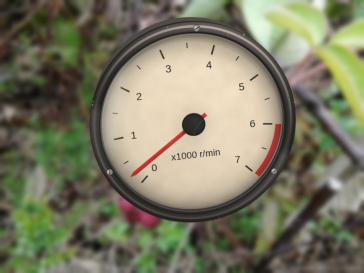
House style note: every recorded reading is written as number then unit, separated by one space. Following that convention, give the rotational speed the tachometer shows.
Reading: 250 rpm
